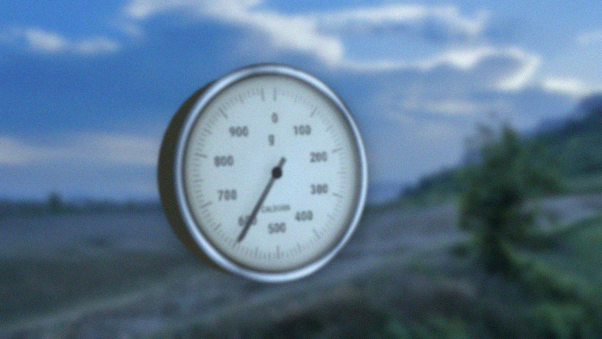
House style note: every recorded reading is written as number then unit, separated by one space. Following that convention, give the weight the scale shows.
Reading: 600 g
